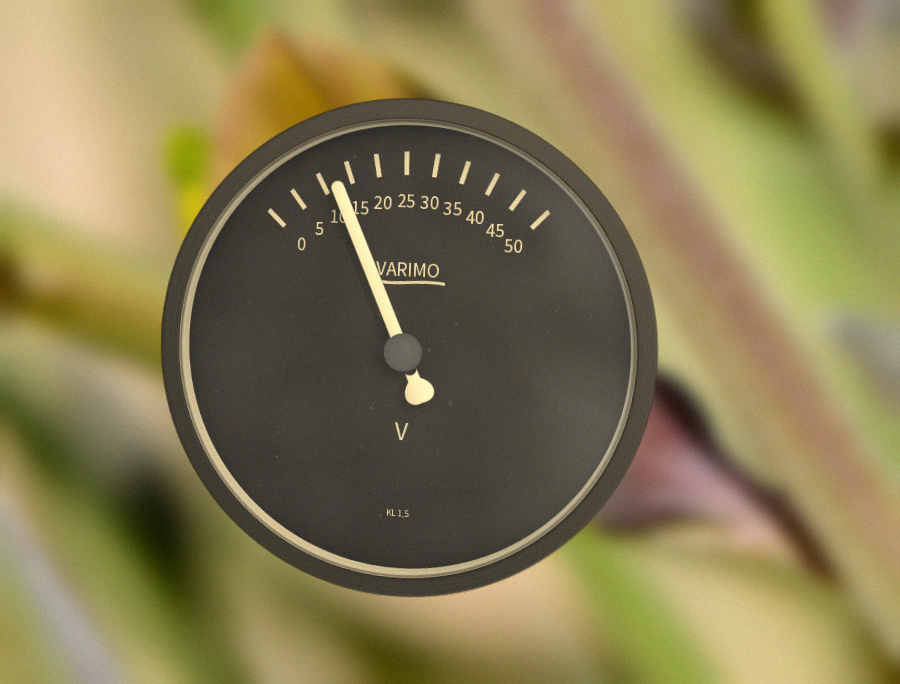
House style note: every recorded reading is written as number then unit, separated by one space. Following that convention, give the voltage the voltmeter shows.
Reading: 12.5 V
